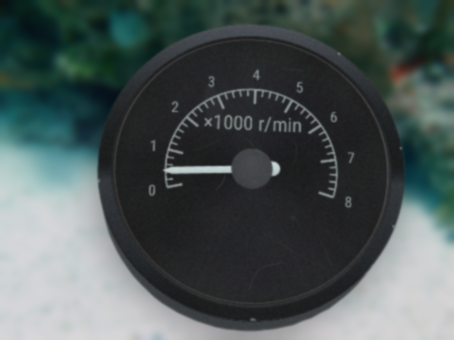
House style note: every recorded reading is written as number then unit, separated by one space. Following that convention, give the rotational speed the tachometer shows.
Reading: 400 rpm
